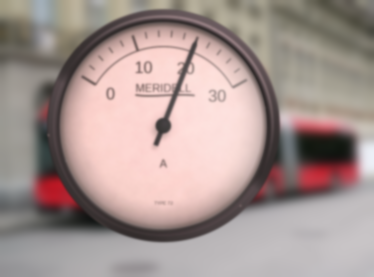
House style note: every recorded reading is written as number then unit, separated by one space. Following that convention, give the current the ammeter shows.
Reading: 20 A
